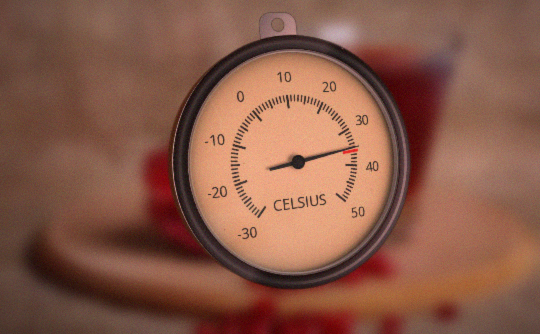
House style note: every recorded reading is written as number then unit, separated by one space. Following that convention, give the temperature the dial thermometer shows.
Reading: 35 °C
